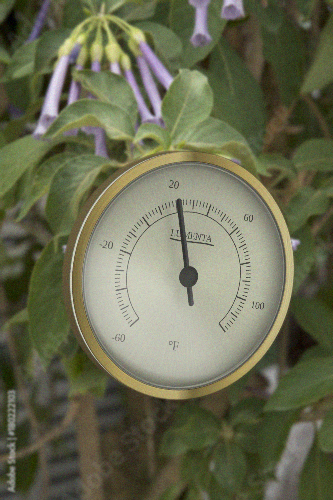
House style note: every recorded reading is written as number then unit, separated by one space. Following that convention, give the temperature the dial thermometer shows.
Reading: 20 °F
